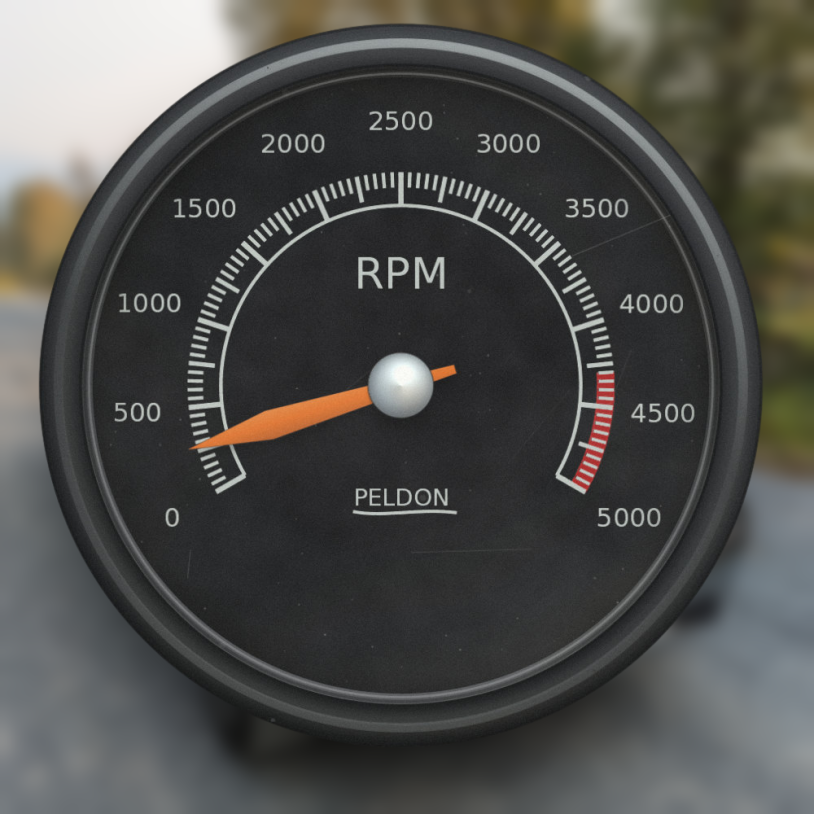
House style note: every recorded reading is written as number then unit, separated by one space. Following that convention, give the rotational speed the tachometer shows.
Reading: 275 rpm
